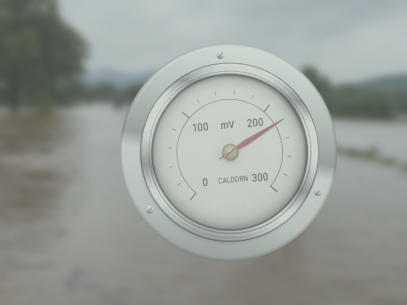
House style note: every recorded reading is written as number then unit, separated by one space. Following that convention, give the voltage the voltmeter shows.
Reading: 220 mV
